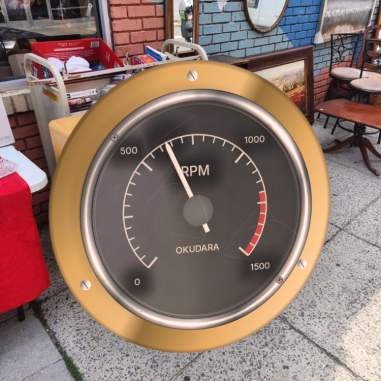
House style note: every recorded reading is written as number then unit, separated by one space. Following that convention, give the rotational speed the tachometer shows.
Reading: 625 rpm
